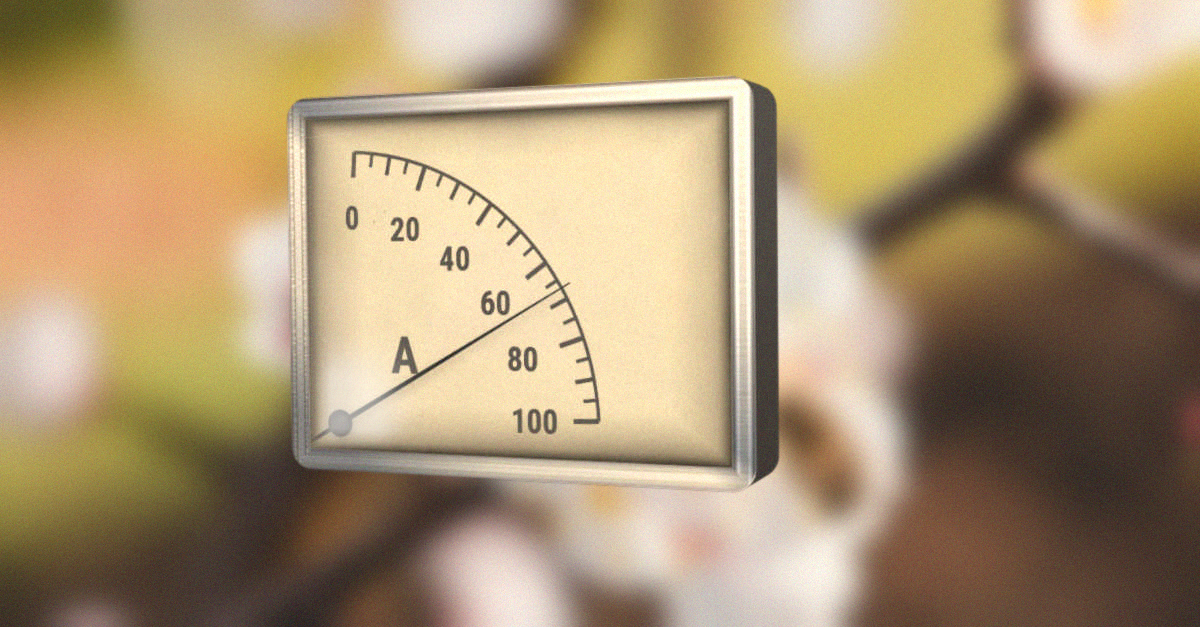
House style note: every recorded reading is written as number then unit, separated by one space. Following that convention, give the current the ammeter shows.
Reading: 67.5 A
